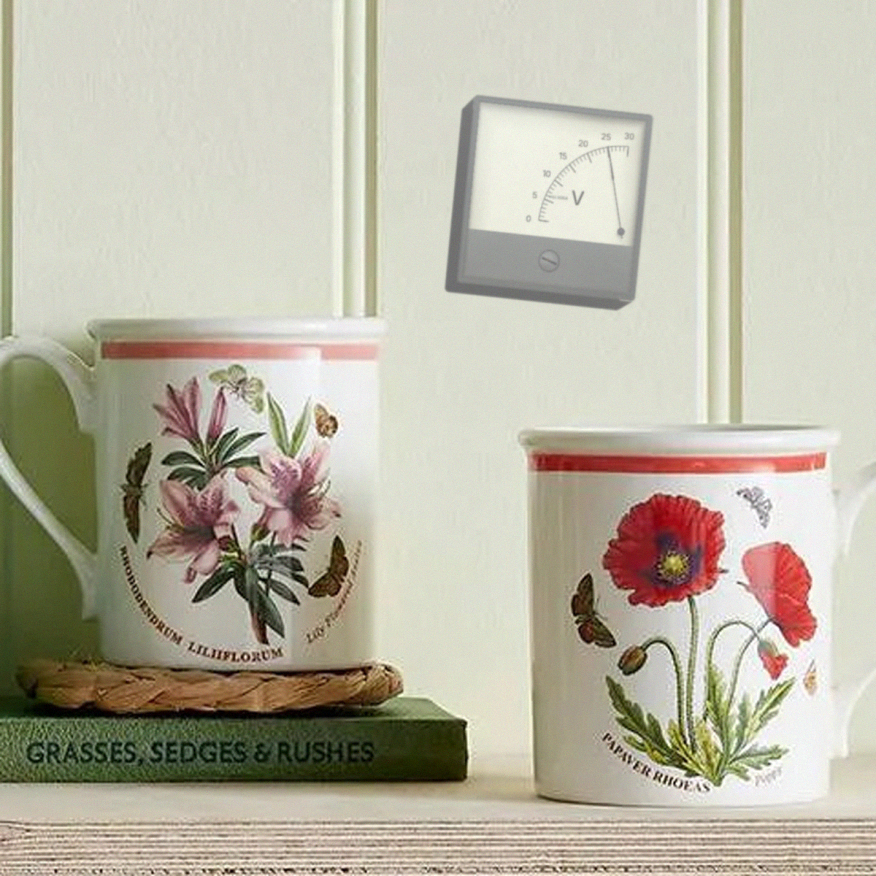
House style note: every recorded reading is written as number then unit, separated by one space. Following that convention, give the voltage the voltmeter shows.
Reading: 25 V
